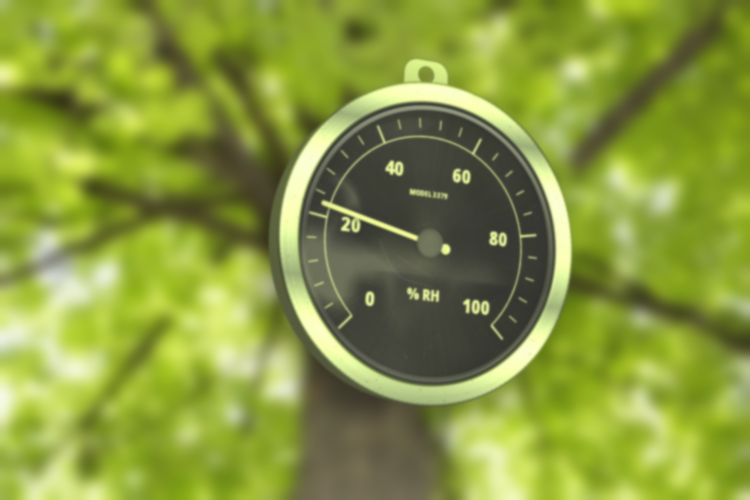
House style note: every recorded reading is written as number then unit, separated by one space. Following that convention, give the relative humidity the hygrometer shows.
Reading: 22 %
